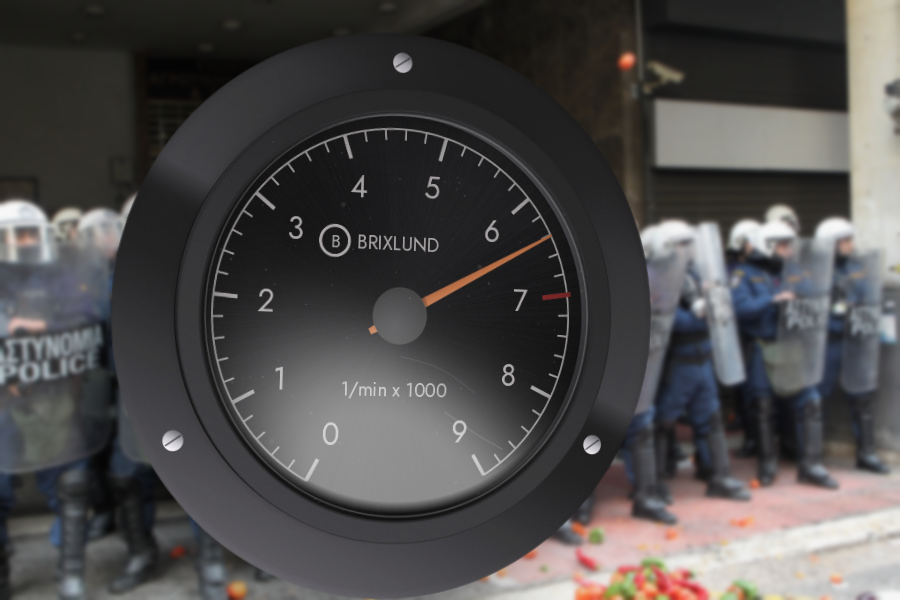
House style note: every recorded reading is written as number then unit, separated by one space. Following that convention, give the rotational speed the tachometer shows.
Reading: 6400 rpm
